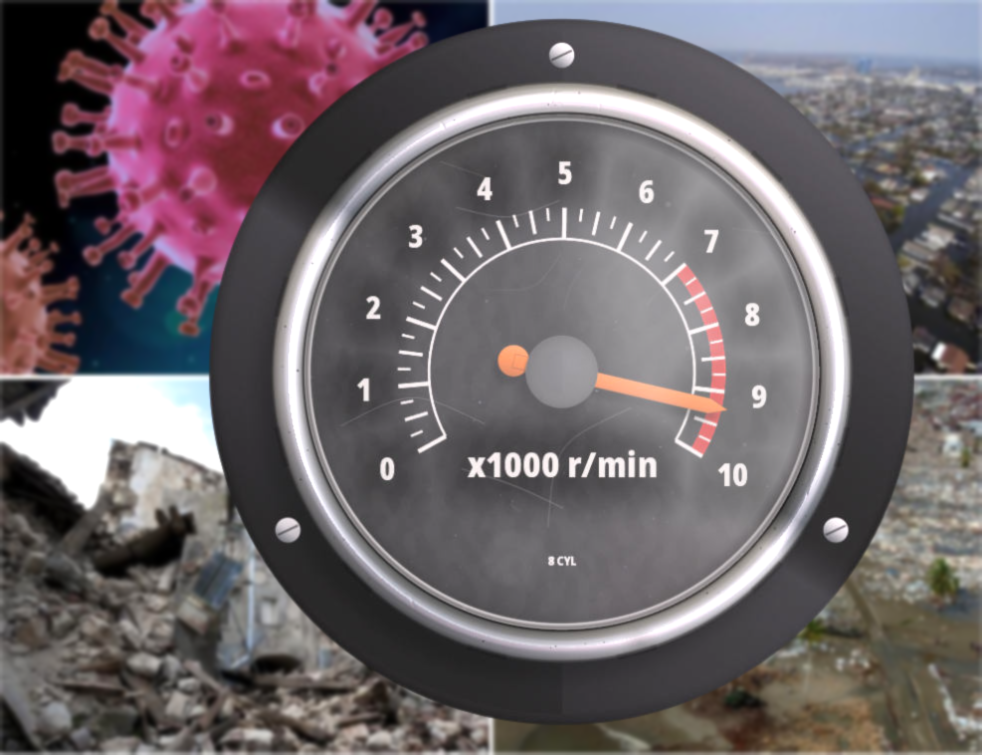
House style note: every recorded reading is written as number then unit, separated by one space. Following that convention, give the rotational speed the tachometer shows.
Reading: 9250 rpm
